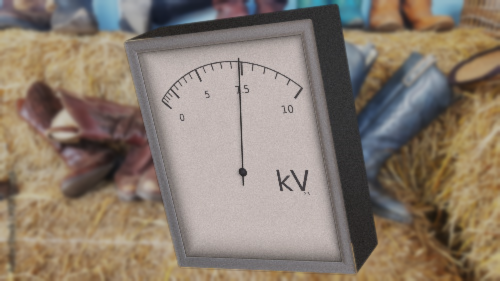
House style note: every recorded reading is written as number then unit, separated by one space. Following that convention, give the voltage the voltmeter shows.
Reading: 7.5 kV
